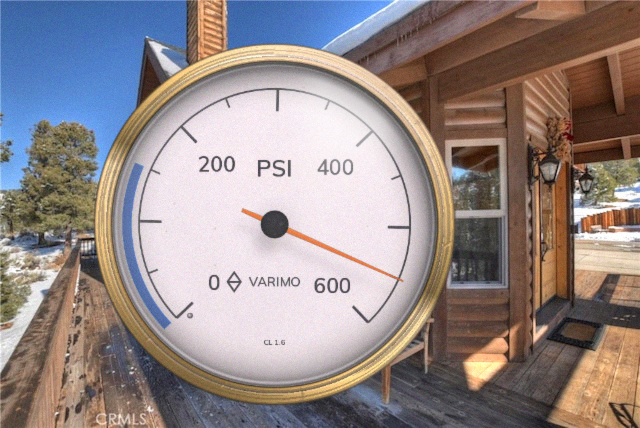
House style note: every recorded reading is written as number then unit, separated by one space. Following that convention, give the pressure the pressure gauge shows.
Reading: 550 psi
